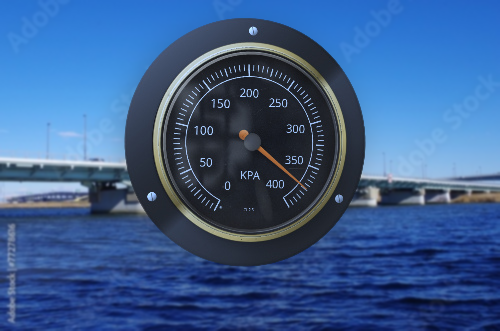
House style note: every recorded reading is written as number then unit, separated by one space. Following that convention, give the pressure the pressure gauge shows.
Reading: 375 kPa
